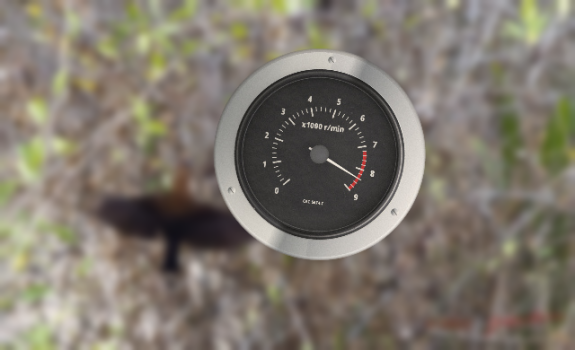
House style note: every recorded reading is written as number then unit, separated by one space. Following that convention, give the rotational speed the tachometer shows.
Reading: 8400 rpm
